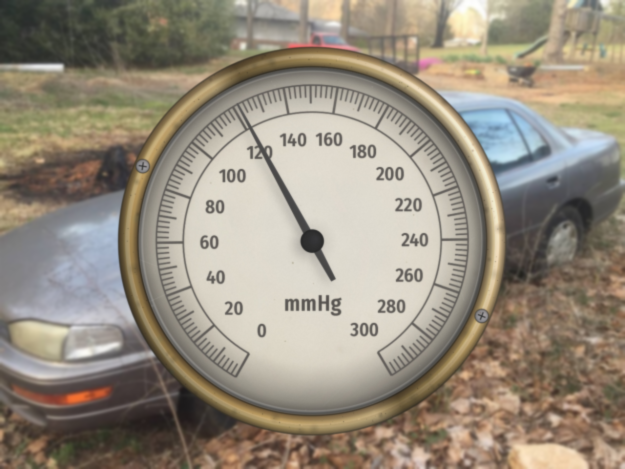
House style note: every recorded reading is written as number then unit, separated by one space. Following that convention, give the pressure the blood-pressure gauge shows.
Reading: 122 mmHg
